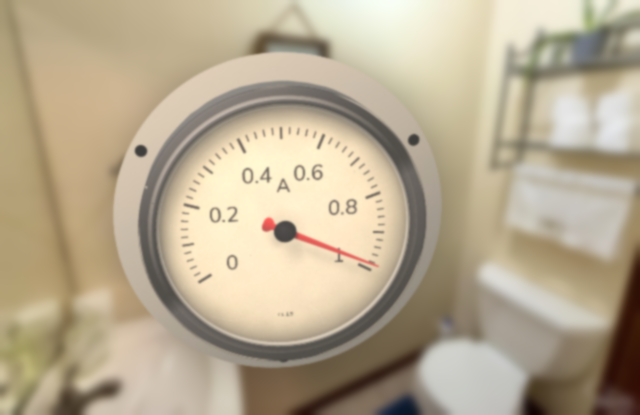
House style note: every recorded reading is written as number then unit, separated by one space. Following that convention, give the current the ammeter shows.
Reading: 0.98 A
